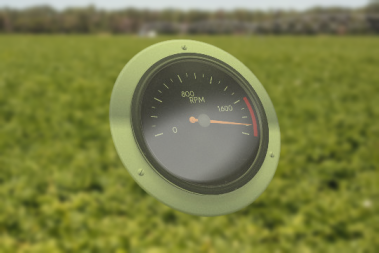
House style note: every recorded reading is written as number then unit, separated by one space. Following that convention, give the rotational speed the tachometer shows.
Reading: 1900 rpm
